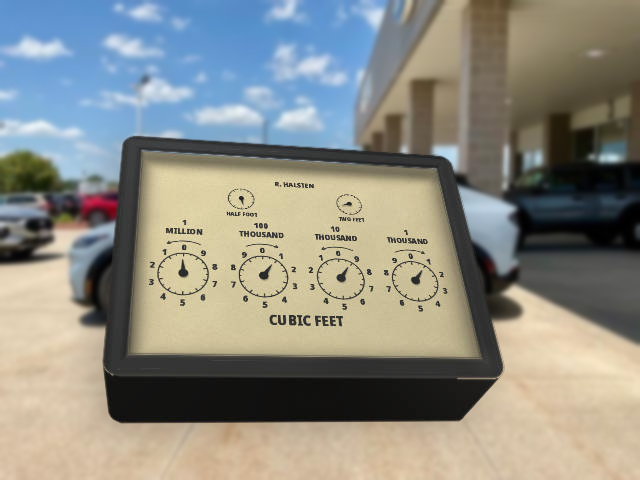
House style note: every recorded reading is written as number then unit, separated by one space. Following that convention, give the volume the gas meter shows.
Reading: 9100 ft³
